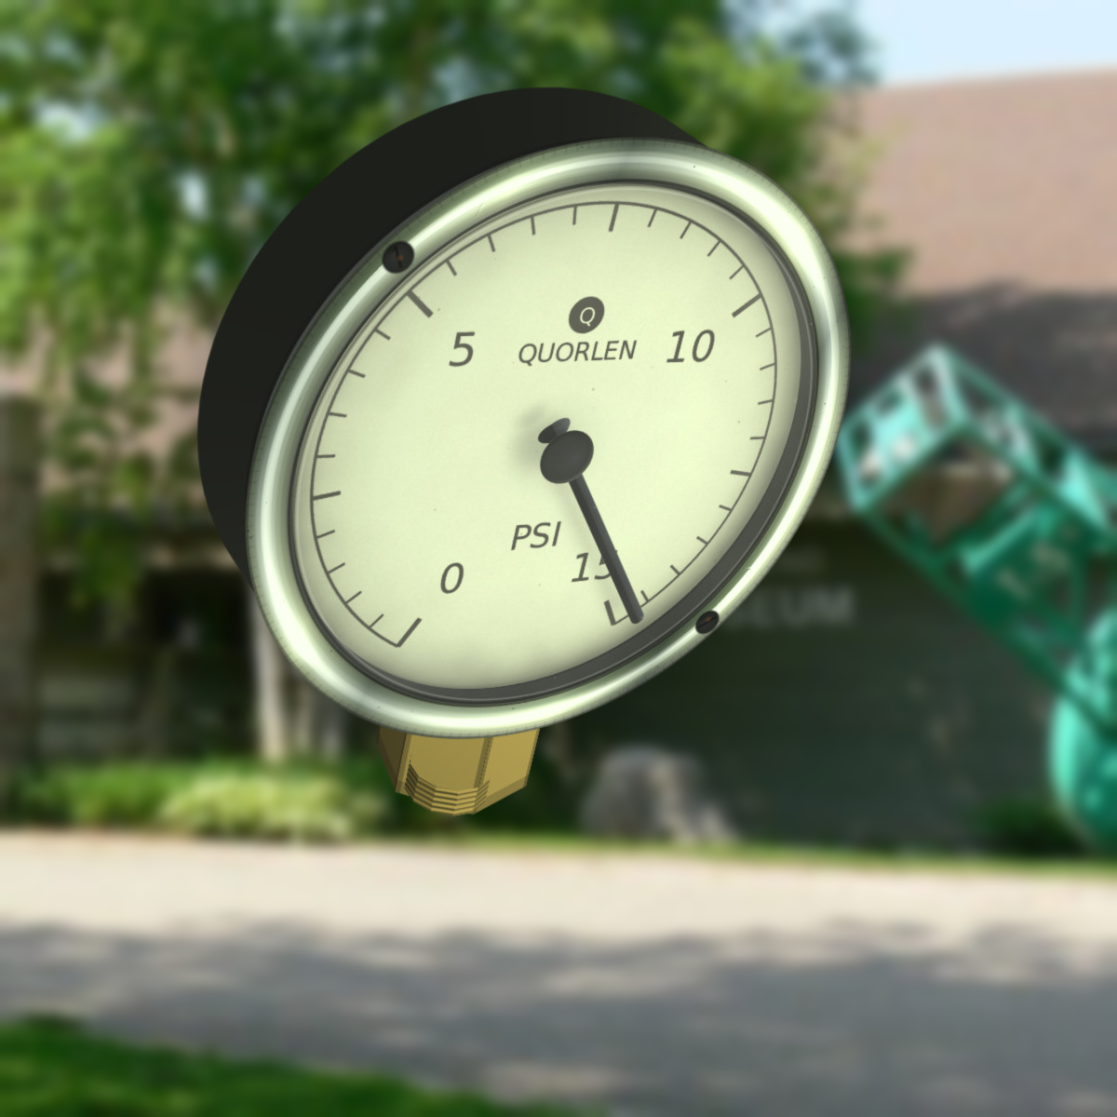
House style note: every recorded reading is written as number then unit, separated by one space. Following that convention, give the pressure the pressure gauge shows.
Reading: 14.75 psi
